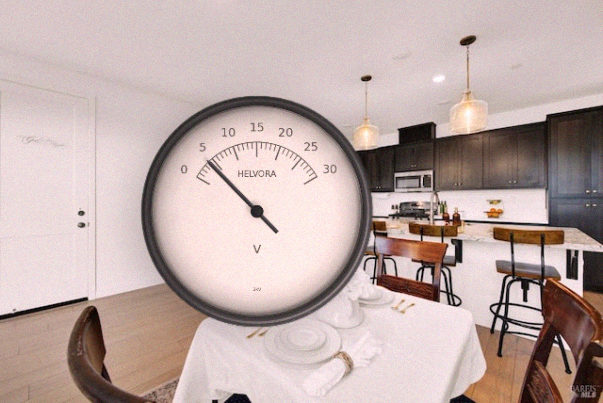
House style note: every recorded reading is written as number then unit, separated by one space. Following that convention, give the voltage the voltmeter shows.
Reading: 4 V
